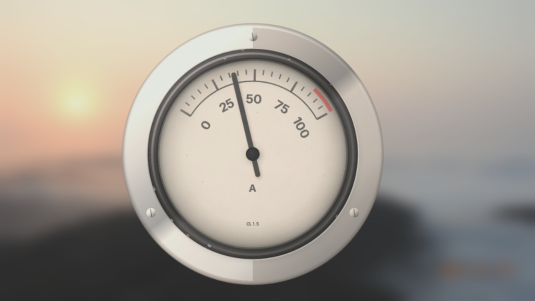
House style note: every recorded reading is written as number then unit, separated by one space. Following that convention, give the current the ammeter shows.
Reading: 37.5 A
